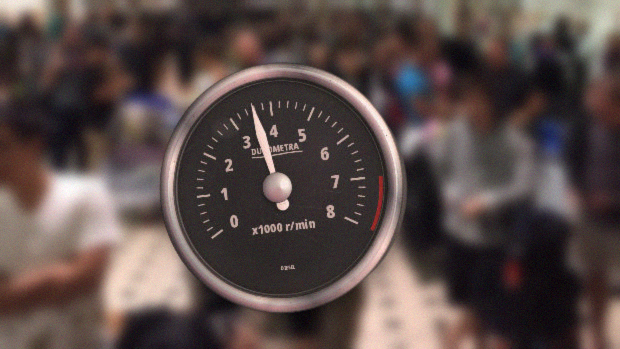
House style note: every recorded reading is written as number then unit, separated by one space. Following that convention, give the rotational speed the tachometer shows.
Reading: 3600 rpm
